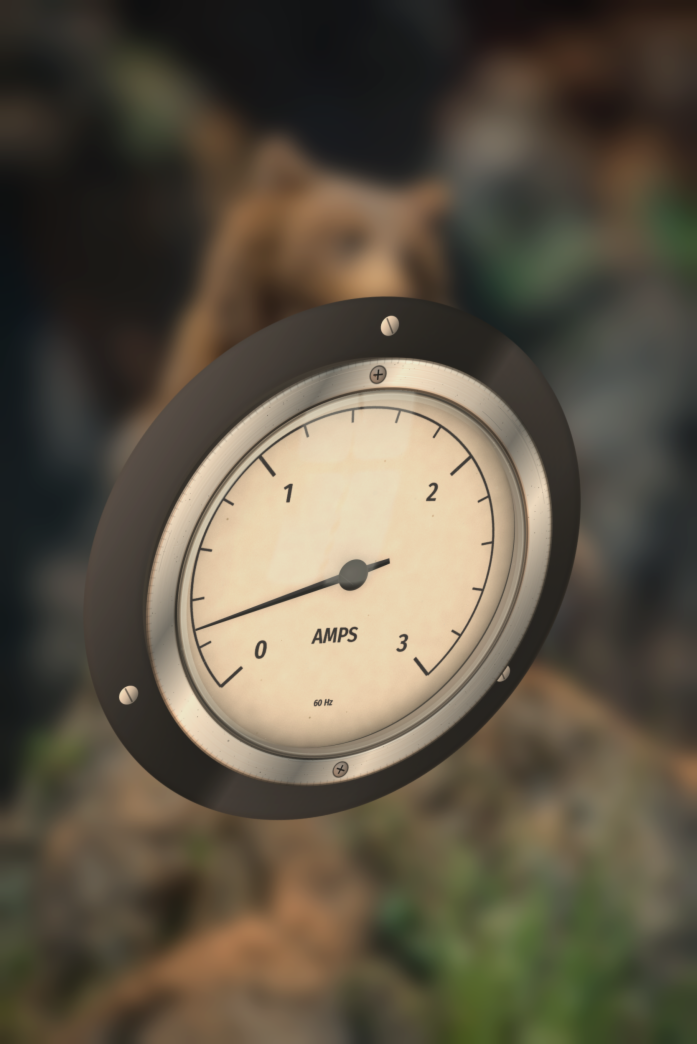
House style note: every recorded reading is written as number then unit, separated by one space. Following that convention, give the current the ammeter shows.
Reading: 0.3 A
